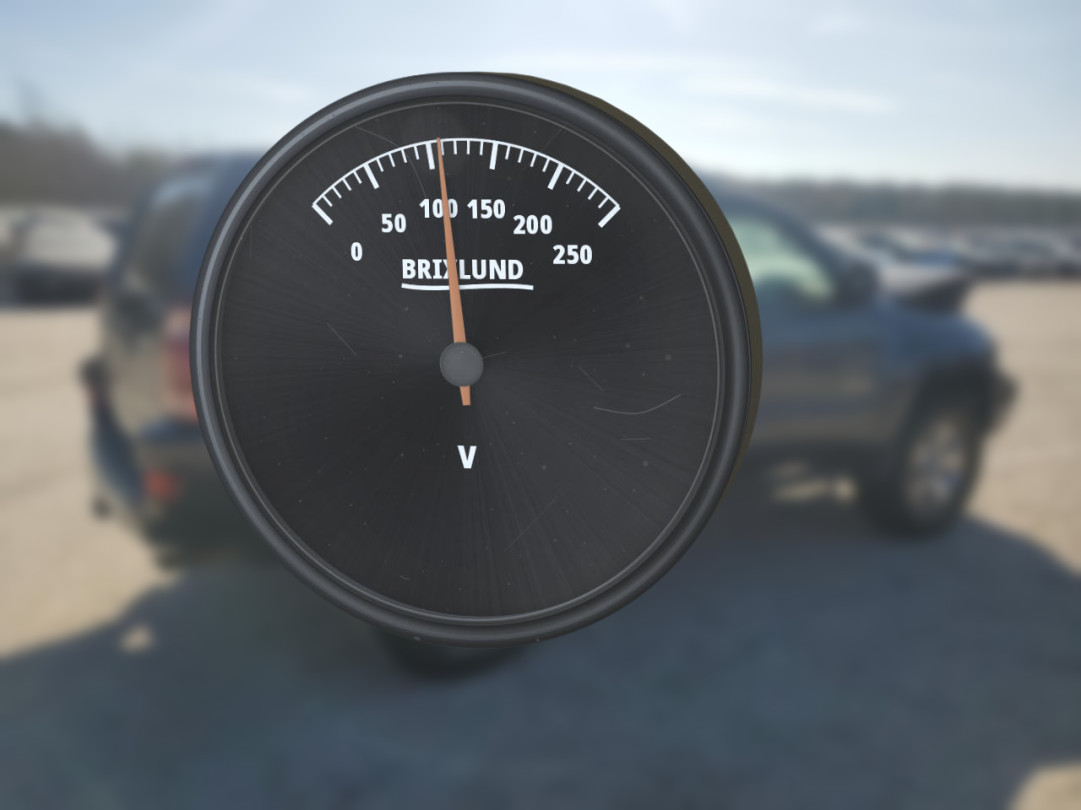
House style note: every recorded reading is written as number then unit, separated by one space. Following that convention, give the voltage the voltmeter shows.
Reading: 110 V
